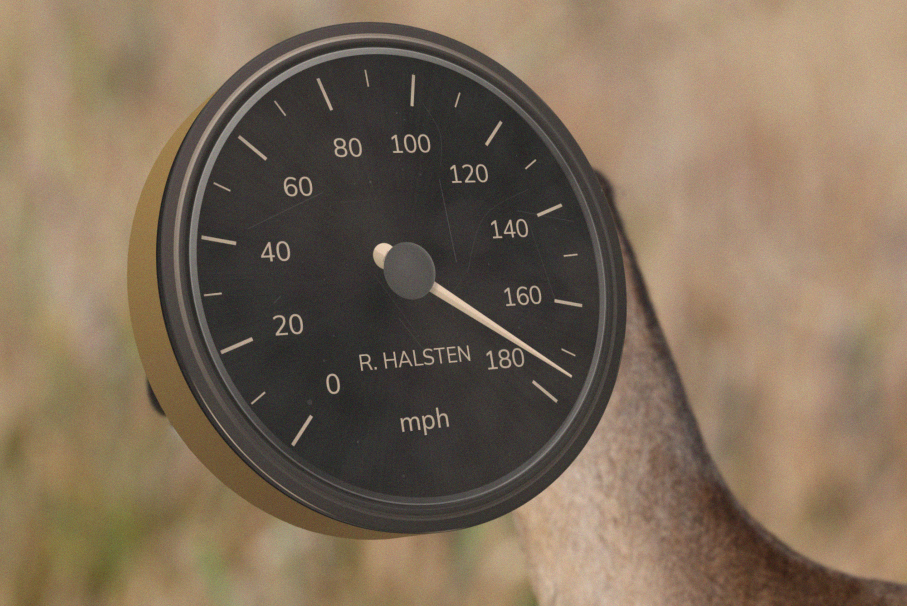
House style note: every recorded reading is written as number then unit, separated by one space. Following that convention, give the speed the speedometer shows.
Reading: 175 mph
